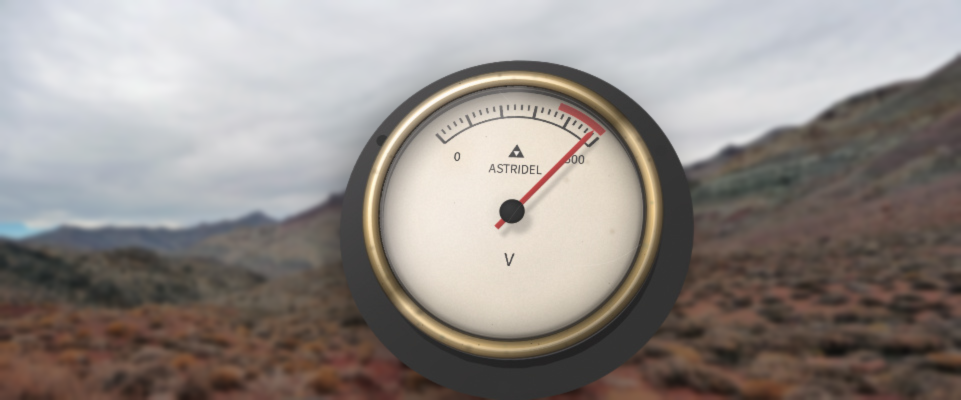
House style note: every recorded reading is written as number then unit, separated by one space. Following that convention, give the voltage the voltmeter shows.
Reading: 480 V
